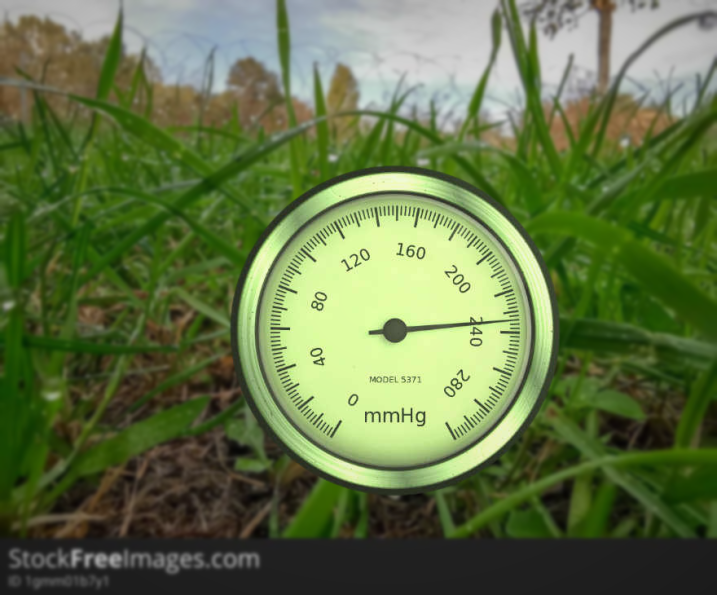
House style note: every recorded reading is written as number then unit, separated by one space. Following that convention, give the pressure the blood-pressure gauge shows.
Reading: 234 mmHg
